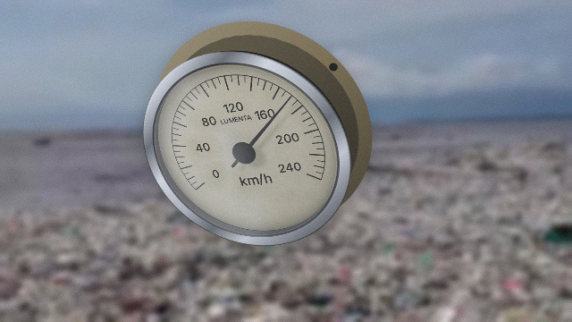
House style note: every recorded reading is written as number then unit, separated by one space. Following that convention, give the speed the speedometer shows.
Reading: 170 km/h
